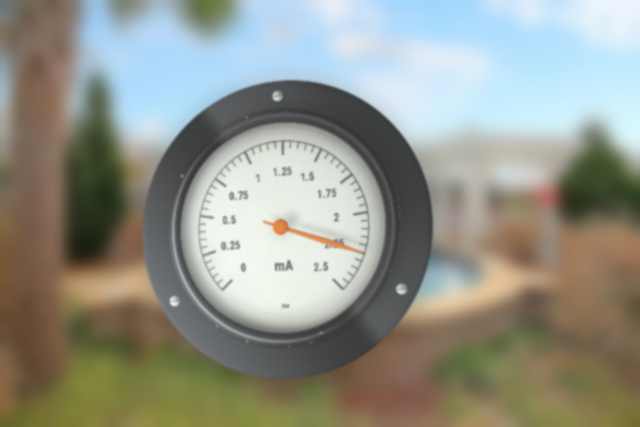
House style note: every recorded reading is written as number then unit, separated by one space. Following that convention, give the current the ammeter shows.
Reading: 2.25 mA
